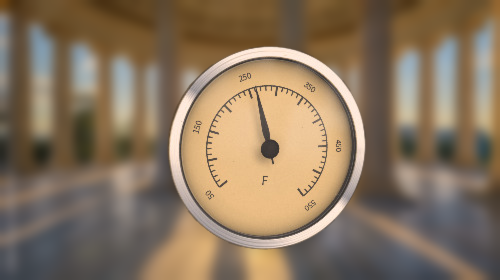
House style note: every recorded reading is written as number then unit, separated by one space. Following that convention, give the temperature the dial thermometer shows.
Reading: 260 °F
